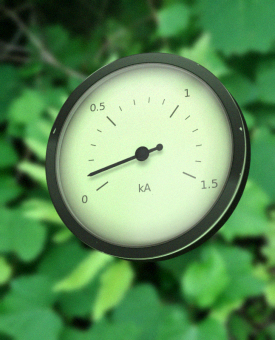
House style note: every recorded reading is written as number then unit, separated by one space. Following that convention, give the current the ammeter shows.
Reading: 0.1 kA
